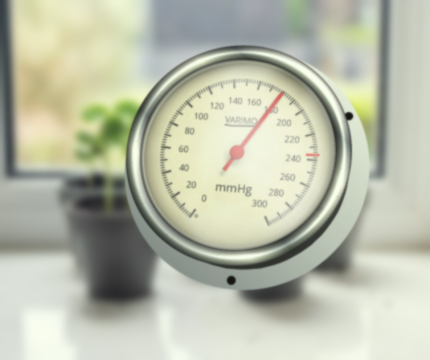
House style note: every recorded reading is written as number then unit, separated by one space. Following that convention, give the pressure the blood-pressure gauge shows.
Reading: 180 mmHg
